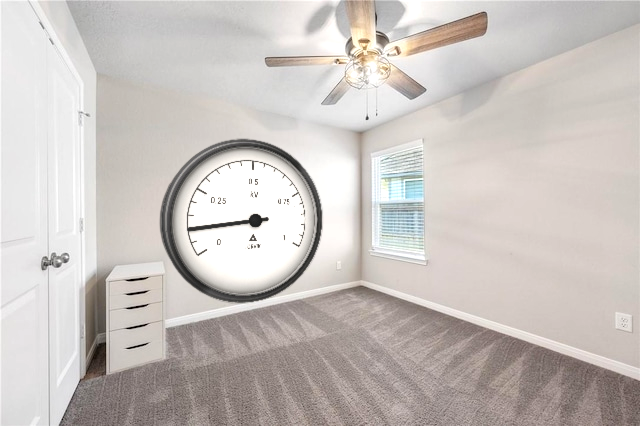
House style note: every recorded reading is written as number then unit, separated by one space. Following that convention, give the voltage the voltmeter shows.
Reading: 0.1 kV
